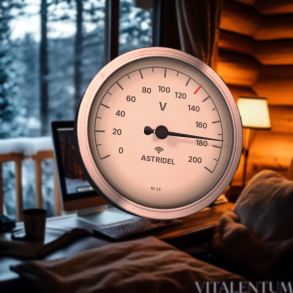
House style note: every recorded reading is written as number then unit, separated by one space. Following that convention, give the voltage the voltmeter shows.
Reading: 175 V
